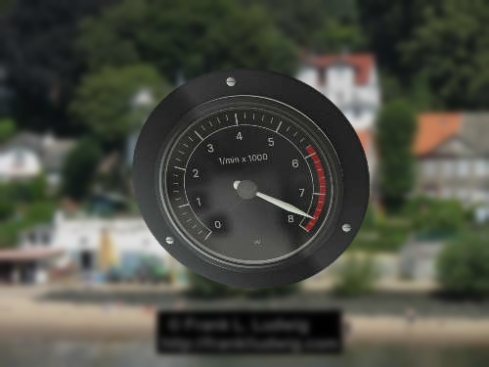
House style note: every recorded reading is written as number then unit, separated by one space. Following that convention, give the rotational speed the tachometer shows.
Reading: 7600 rpm
